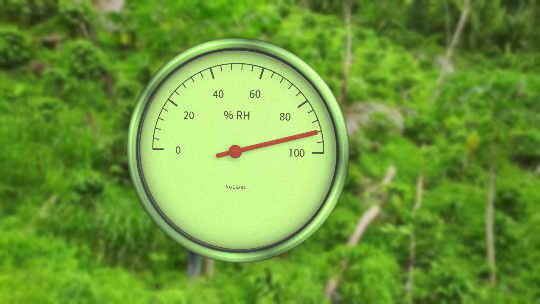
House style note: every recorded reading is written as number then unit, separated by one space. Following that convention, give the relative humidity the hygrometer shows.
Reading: 92 %
